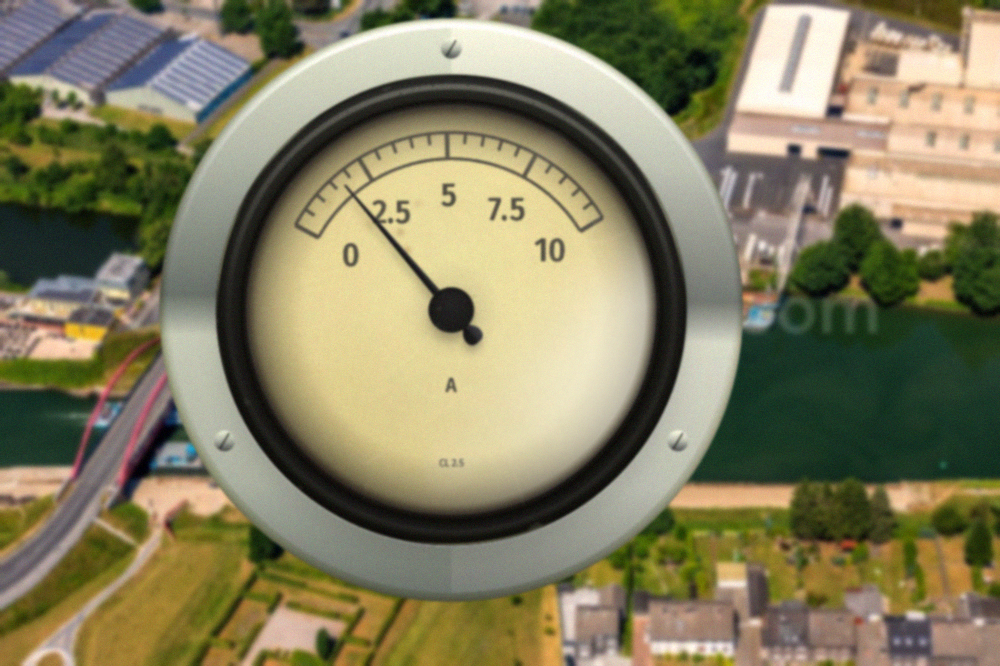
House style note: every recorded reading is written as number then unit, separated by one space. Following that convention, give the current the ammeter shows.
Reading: 1.75 A
